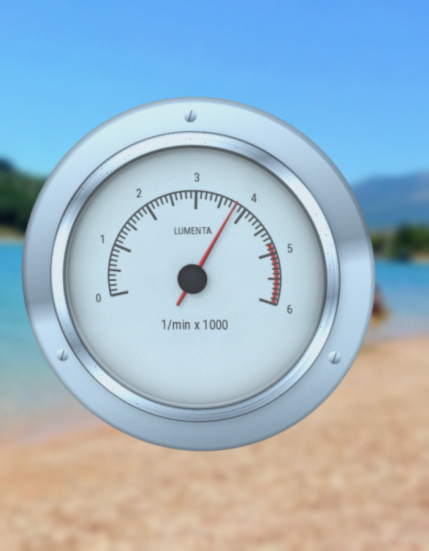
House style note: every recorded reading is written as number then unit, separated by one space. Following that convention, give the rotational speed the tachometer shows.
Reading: 3800 rpm
